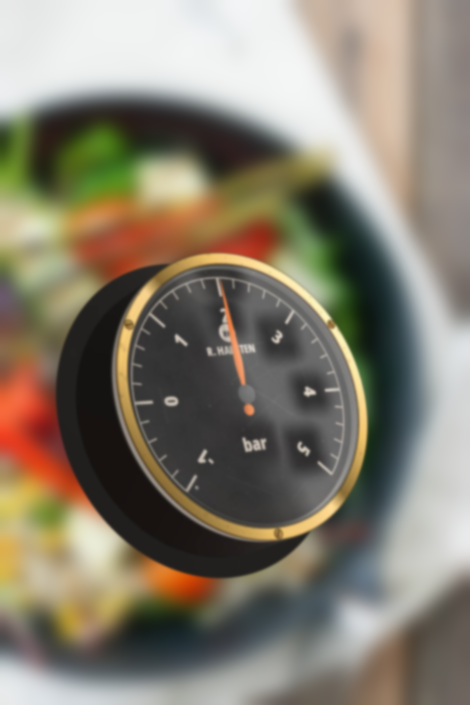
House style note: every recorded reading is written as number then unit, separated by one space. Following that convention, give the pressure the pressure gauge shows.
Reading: 2 bar
